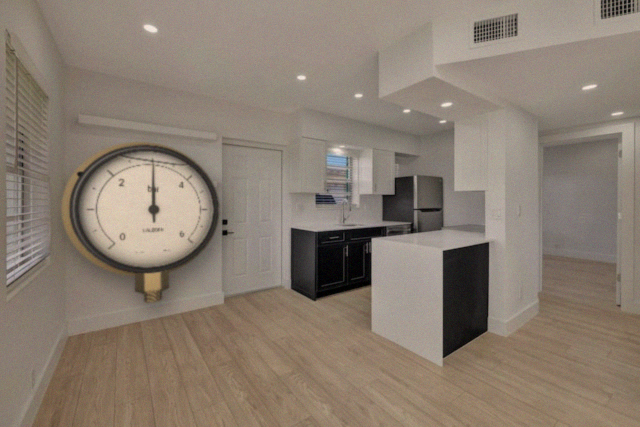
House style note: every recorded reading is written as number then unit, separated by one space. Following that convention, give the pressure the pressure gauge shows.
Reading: 3 bar
